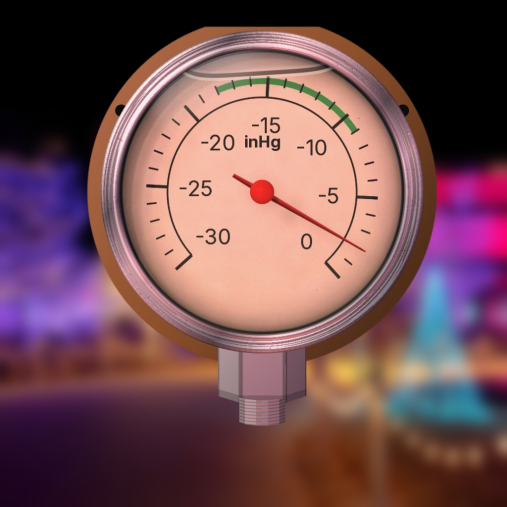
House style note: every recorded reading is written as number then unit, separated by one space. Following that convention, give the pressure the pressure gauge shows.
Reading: -2 inHg
